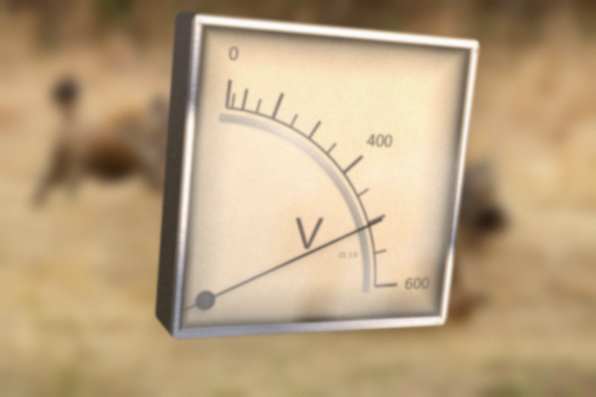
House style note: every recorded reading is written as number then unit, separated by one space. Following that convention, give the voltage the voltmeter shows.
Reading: 500 V
